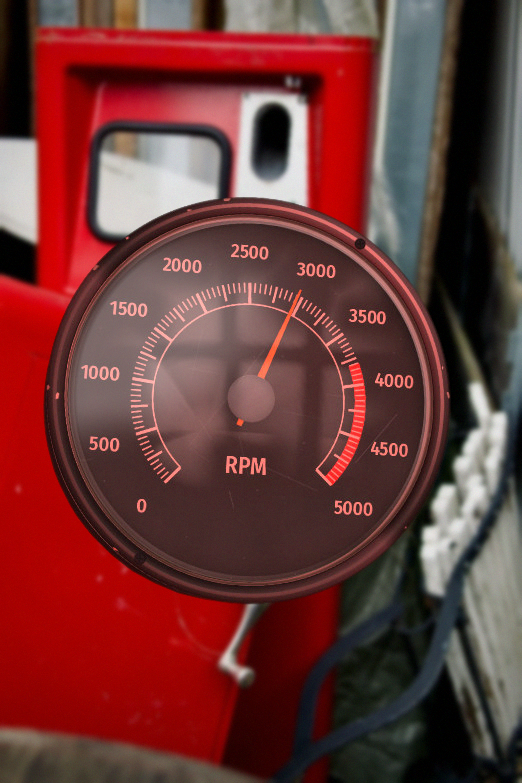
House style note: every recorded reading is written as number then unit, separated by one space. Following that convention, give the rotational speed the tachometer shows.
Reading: 2950 rpm
